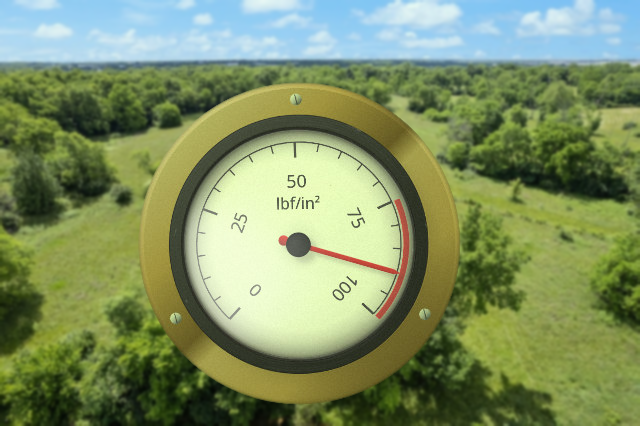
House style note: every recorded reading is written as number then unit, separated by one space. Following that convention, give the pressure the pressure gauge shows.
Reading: 90 psi
